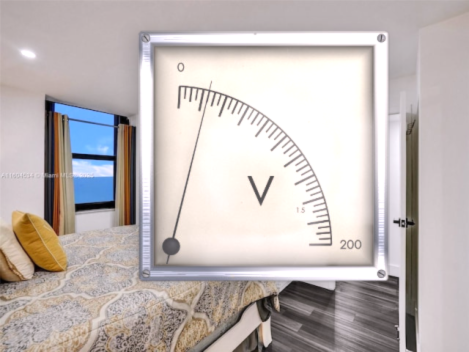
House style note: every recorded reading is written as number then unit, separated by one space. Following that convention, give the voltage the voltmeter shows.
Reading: 25 V
